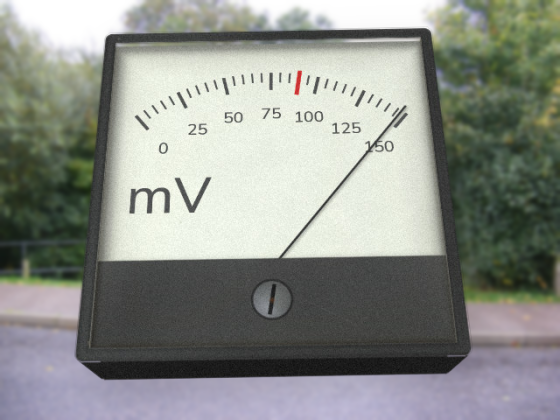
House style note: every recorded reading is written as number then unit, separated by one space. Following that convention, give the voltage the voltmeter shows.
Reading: 147.5 mV
